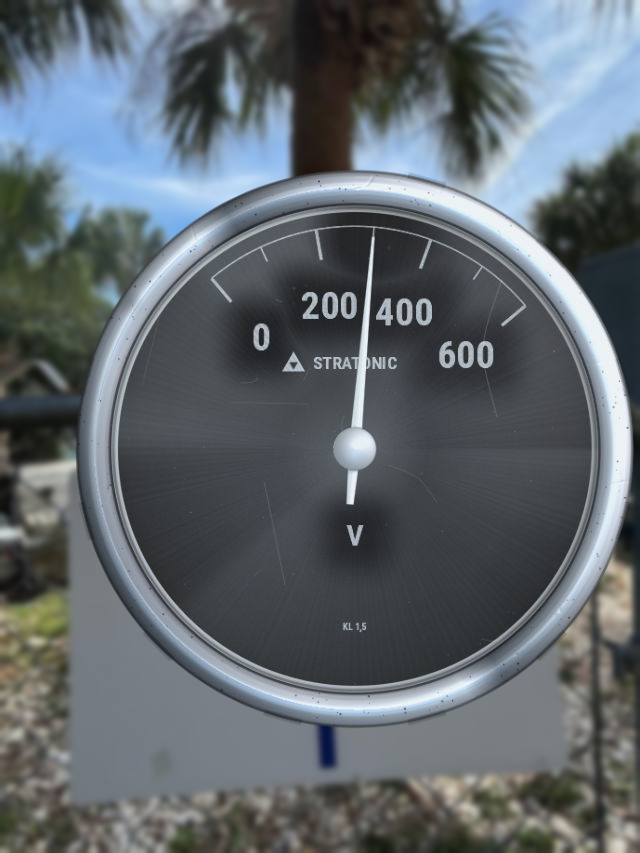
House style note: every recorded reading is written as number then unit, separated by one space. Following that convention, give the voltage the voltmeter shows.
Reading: 300 V
